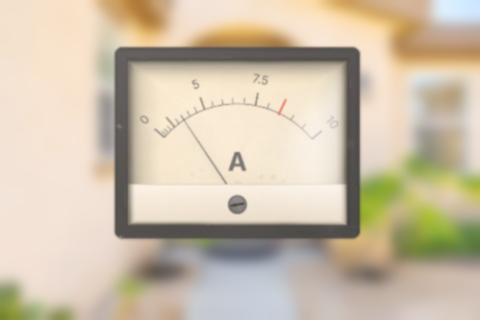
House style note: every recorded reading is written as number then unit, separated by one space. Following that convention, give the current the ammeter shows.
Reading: 3.5 A
